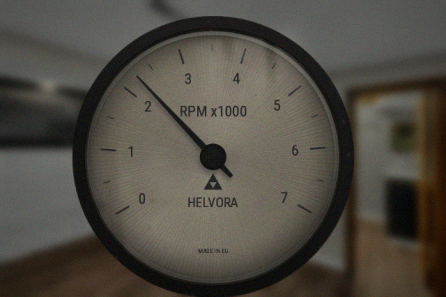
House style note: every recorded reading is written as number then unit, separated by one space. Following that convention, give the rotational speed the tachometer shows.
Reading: 2250 rpm
